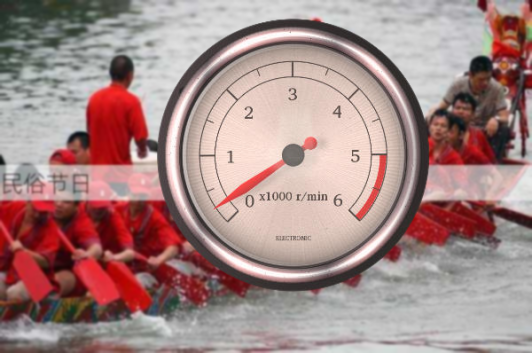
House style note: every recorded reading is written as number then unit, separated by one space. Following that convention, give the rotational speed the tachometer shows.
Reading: 250 rpm
